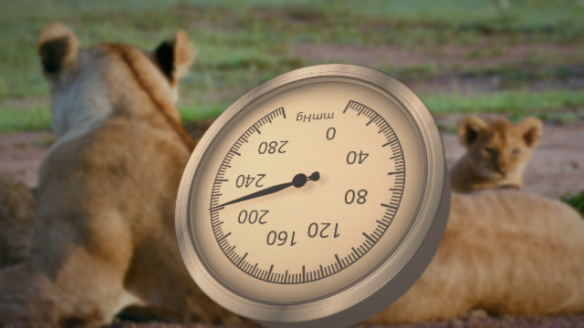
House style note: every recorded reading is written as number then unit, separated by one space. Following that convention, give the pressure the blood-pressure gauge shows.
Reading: 220 mmHg
